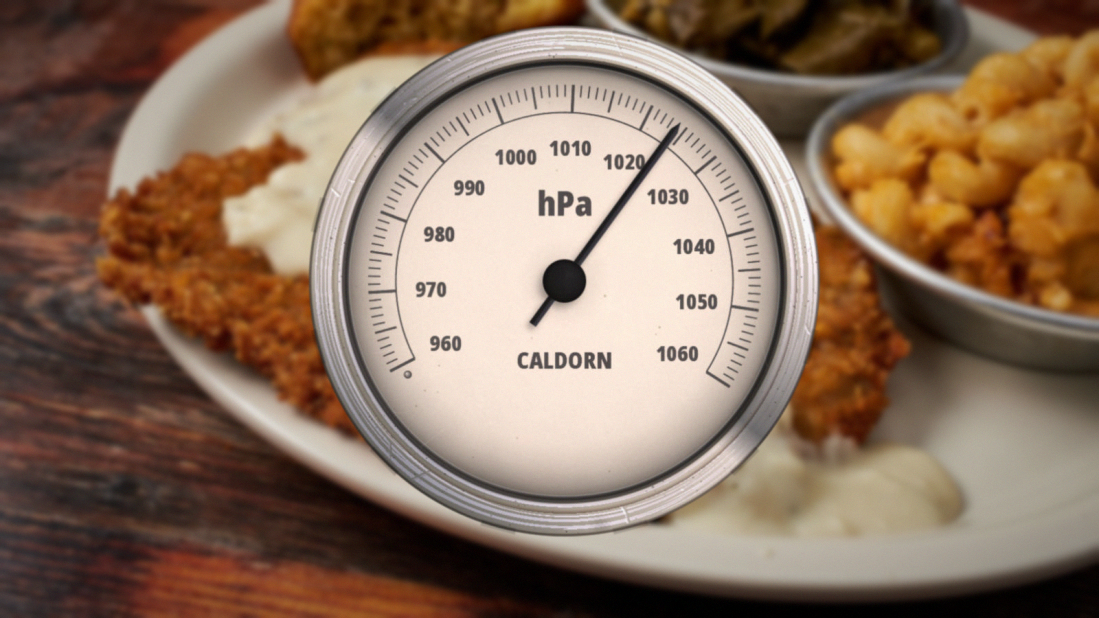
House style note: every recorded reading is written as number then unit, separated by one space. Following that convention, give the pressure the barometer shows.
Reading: 1024 hPa
